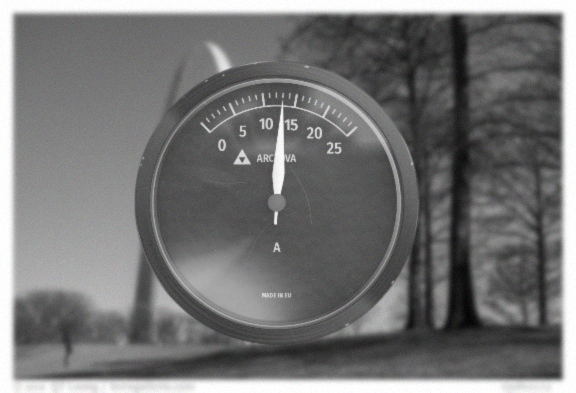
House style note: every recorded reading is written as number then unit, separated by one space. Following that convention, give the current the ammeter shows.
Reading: 13 A
